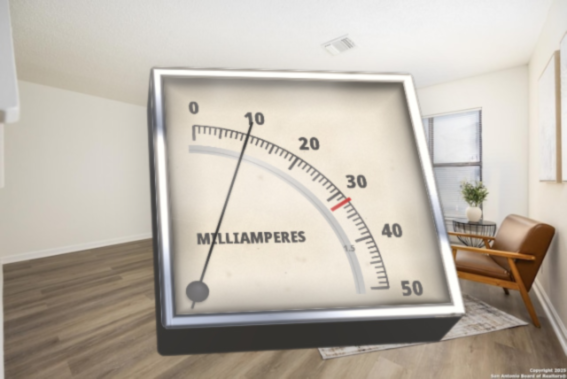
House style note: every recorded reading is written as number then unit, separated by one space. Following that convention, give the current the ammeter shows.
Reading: 10 mA
